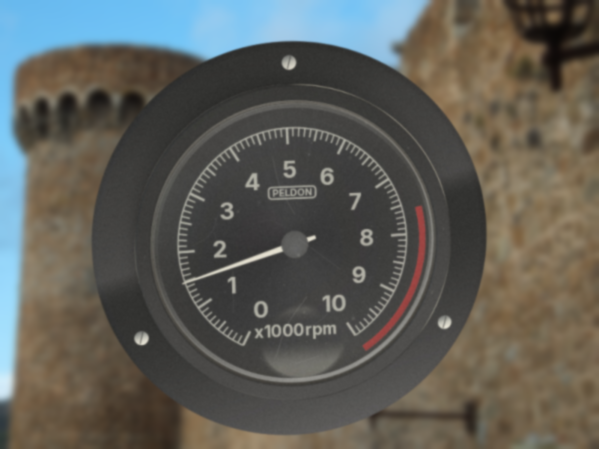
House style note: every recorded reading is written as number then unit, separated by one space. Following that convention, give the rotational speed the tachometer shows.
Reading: 1500 rpm
